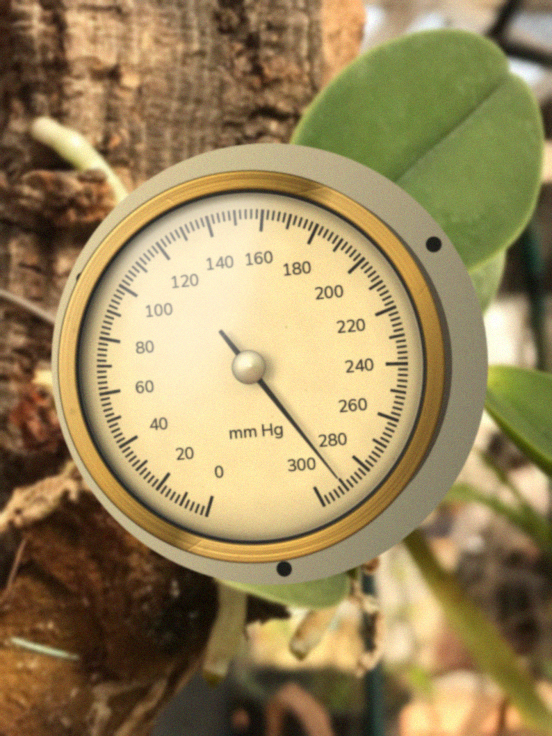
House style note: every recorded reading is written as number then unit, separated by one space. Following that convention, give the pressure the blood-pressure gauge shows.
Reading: 290 mmHg
